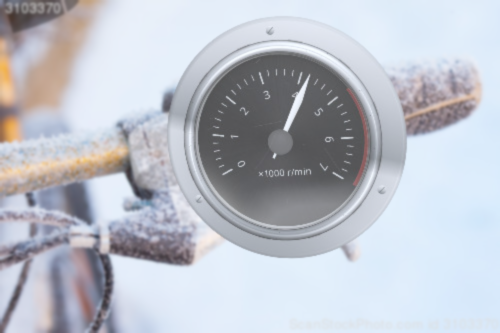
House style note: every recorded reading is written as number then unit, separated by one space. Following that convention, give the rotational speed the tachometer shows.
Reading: 4200 rpm
